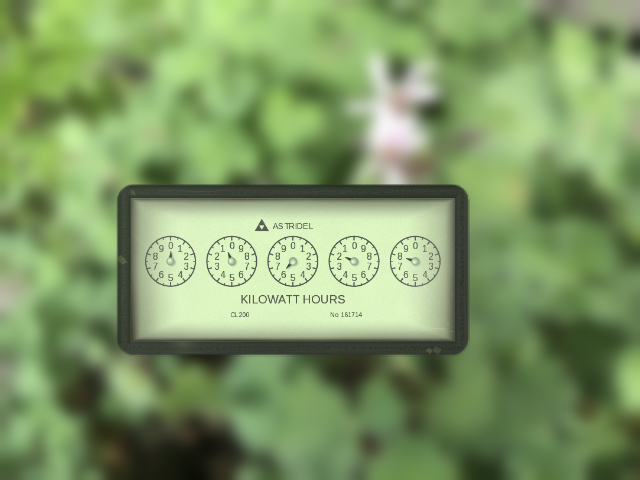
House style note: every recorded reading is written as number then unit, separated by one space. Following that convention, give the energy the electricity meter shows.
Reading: 618 kWh
